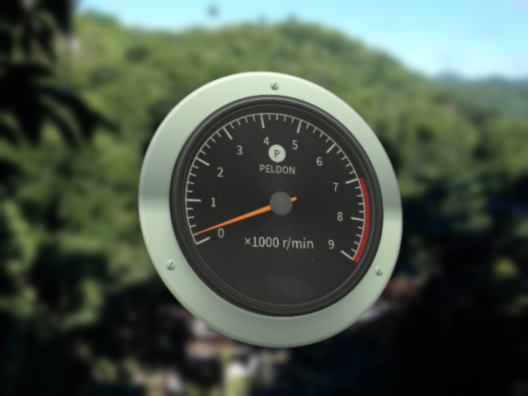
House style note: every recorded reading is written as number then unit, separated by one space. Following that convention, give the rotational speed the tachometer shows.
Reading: 200 rpm
